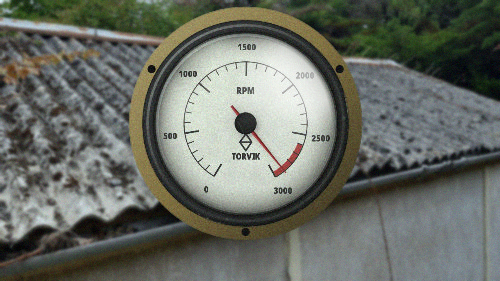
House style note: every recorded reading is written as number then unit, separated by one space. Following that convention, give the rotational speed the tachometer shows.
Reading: 2900 rpm
